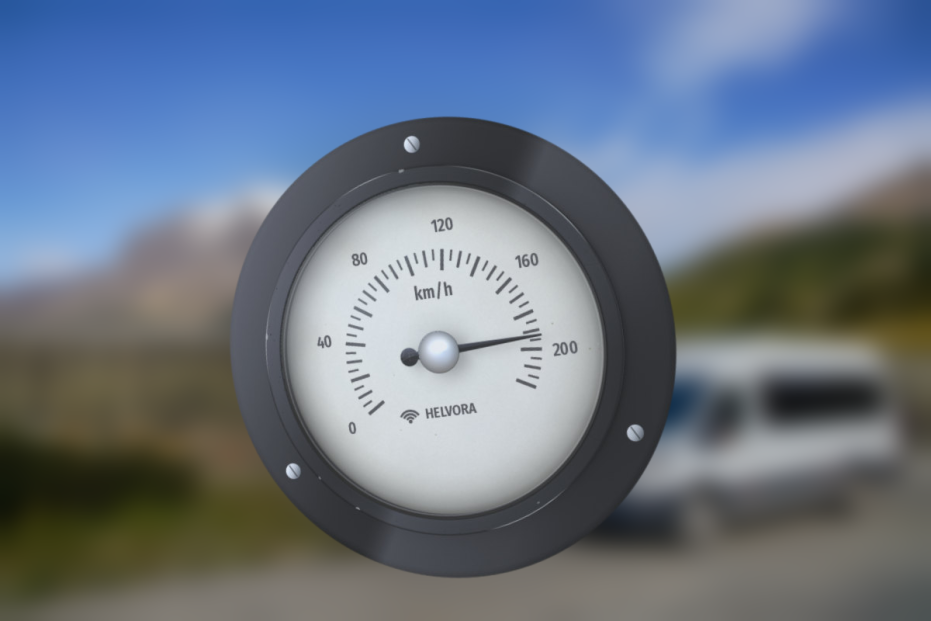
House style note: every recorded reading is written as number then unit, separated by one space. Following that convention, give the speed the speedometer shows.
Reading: 192.5 km/h
